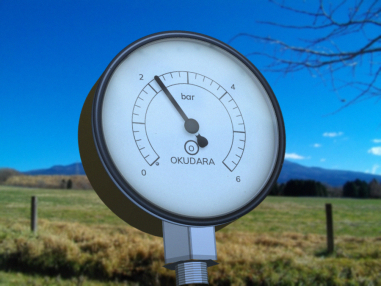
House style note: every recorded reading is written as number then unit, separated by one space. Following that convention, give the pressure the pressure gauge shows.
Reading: 2.2 bar
